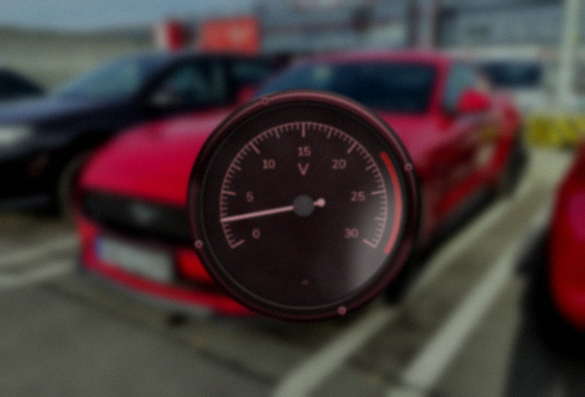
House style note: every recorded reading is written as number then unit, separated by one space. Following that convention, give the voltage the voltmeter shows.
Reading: 2.5 V
